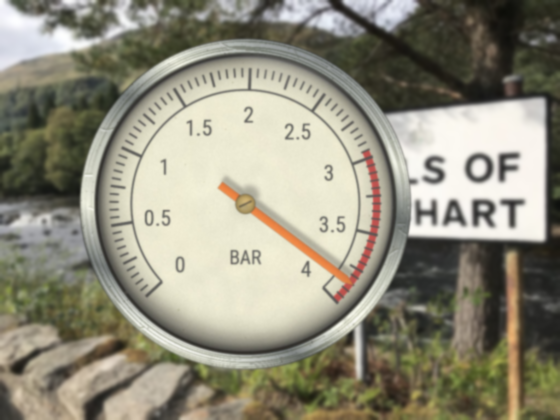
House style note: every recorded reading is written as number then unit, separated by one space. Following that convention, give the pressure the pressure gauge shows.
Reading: 3.85 bar
